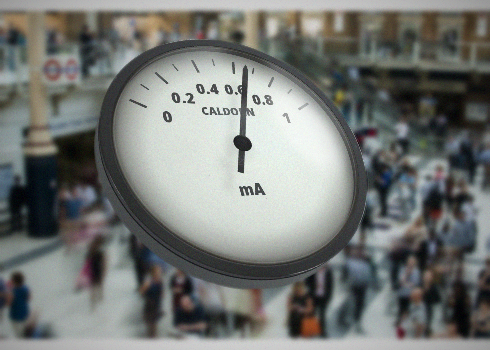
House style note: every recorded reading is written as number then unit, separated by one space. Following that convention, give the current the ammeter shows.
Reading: 0.65 mA
